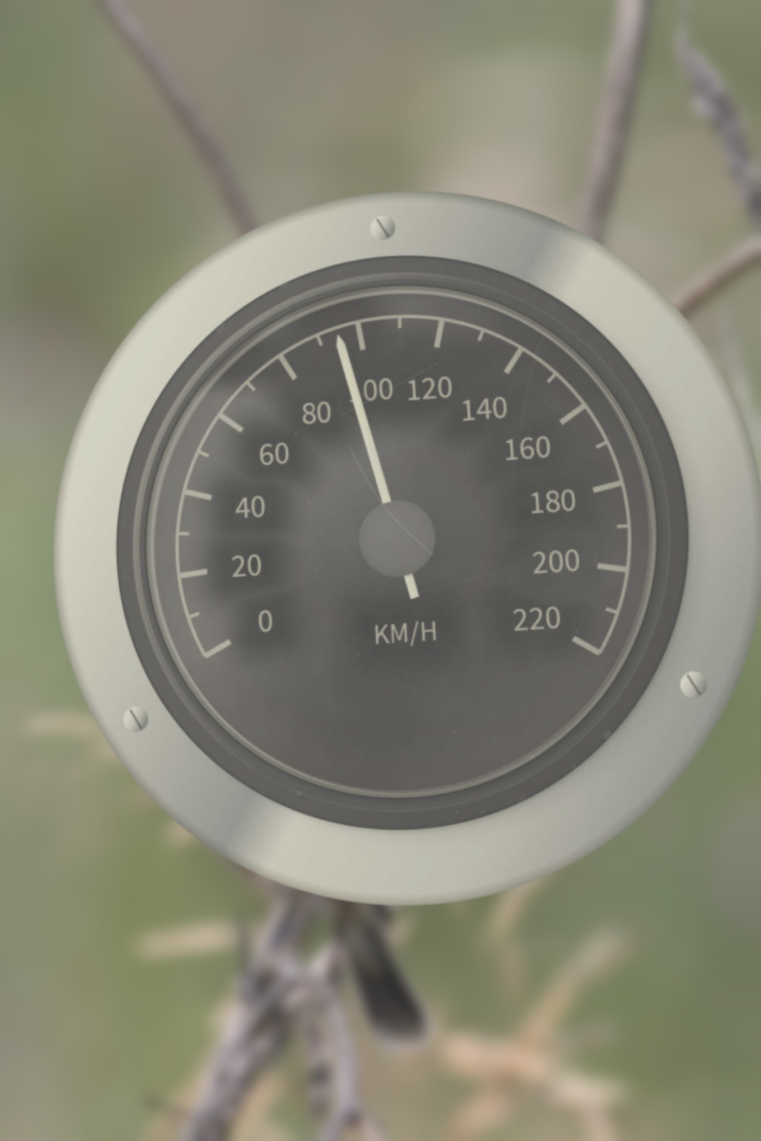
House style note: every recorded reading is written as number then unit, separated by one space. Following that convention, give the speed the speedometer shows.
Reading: 95 km/h
